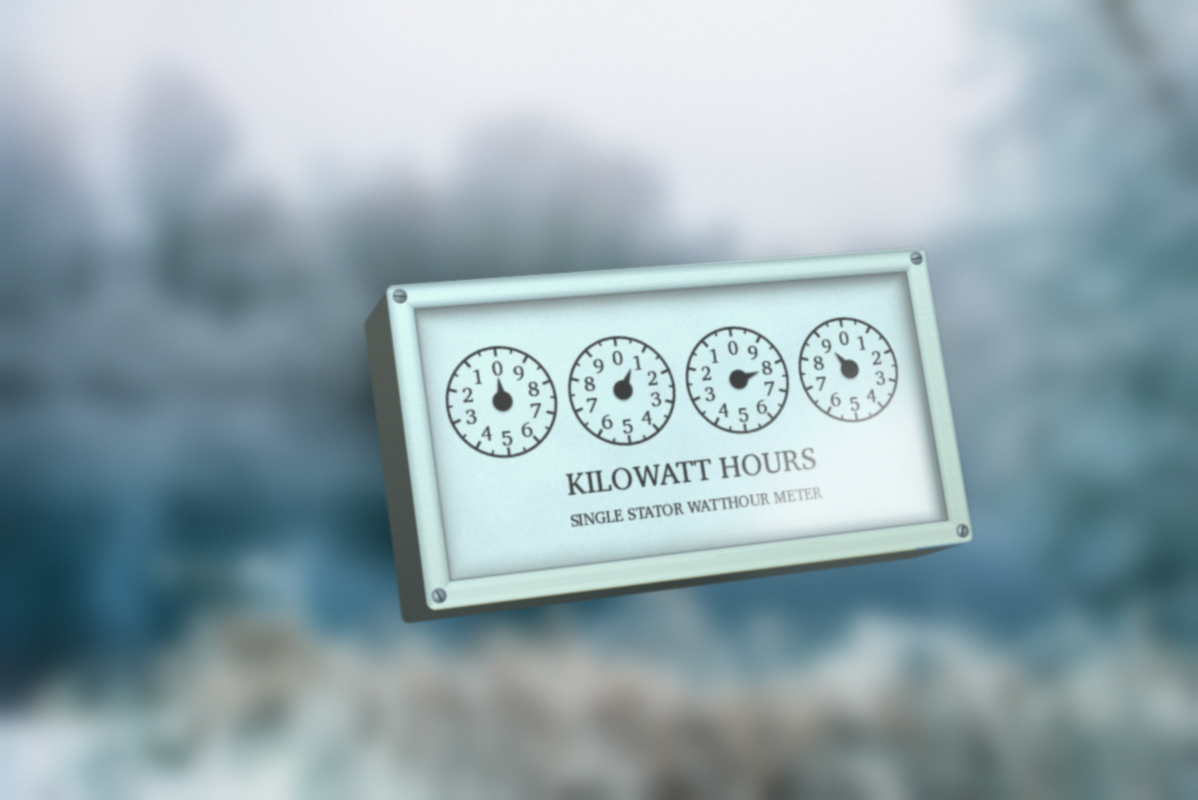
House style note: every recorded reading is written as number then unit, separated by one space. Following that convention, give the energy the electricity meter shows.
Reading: 79 kWh
